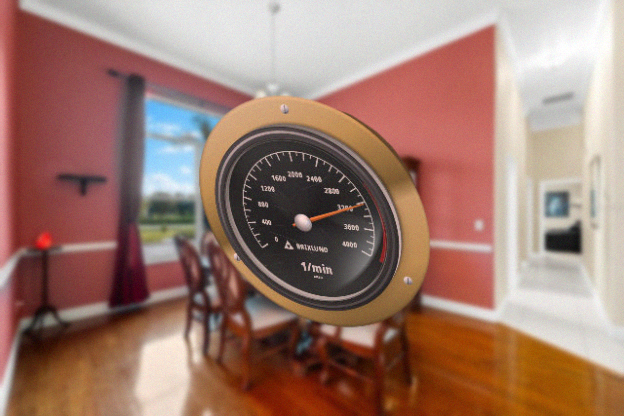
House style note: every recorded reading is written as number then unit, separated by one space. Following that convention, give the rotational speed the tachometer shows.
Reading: 3200 rpm
